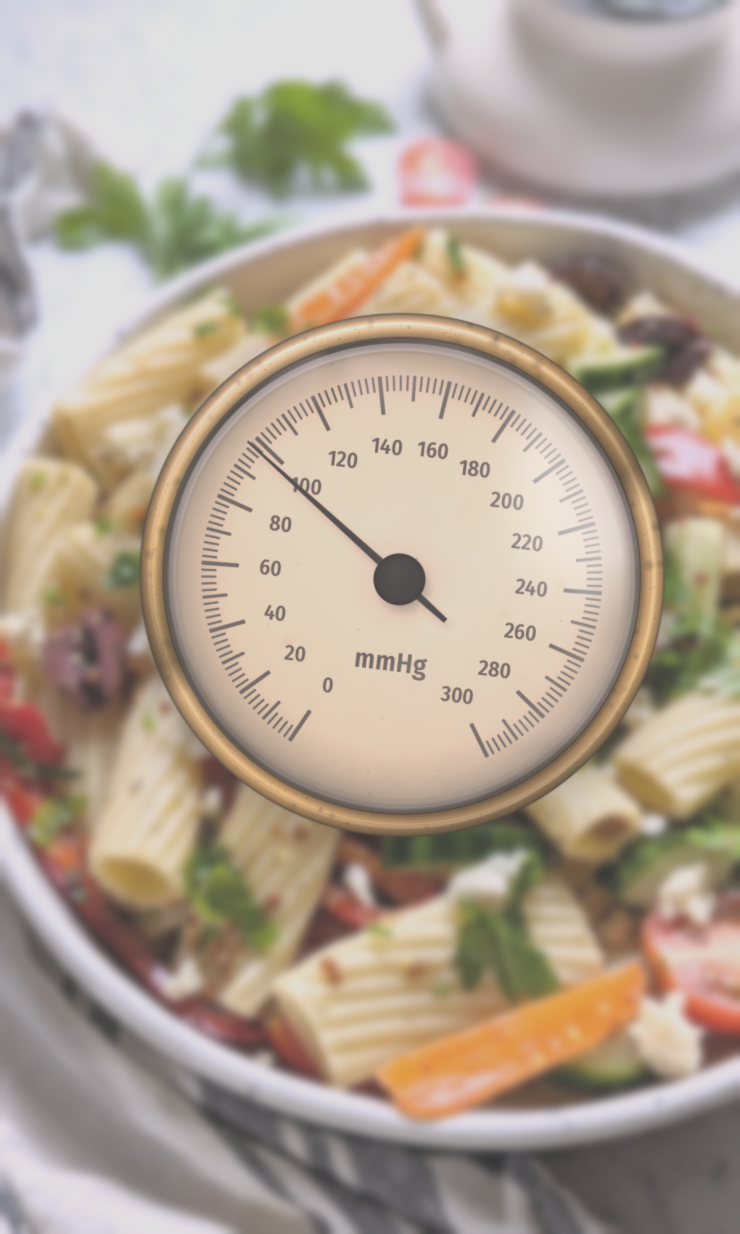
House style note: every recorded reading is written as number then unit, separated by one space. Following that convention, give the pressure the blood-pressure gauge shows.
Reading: 98 mmHg
